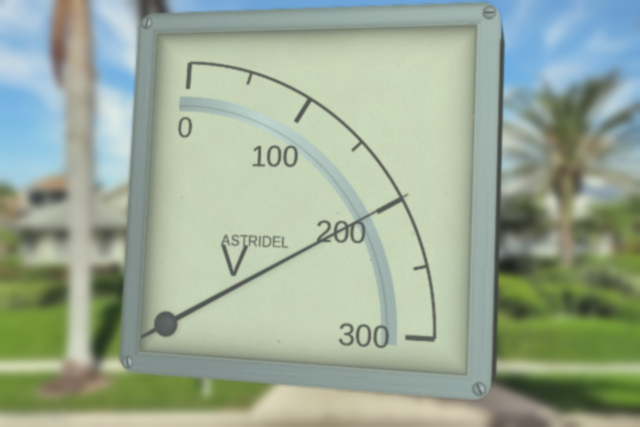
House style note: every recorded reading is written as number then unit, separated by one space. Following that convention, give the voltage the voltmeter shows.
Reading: 200 V
